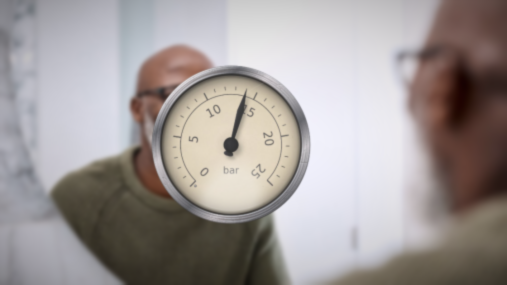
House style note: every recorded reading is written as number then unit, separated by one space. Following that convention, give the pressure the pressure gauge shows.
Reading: 14 bar
